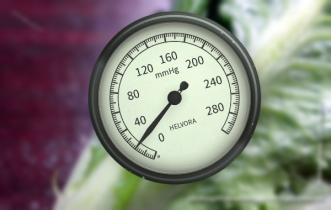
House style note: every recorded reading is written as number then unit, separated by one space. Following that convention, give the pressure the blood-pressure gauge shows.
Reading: 20 mmHg
